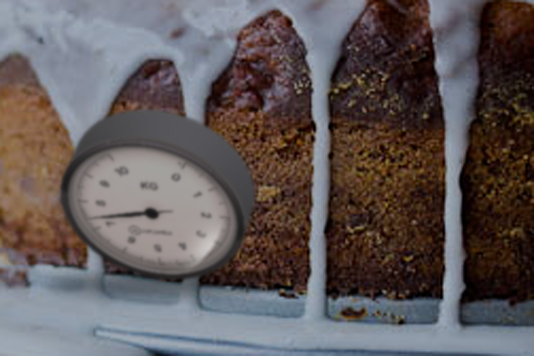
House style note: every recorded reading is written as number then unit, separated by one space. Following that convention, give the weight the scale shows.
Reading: 7.5 kg
